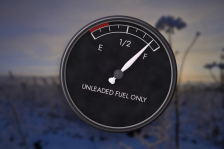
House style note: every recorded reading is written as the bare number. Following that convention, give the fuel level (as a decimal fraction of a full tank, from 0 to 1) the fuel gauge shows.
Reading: 0.875
